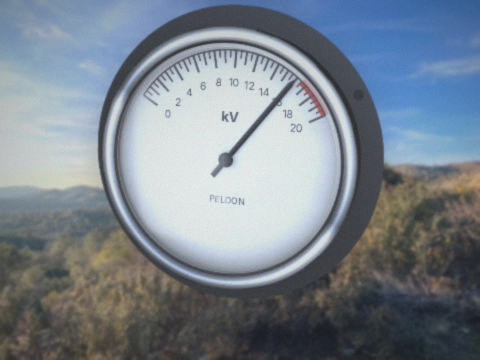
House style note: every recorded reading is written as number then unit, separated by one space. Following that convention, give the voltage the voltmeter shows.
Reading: 16 kV
